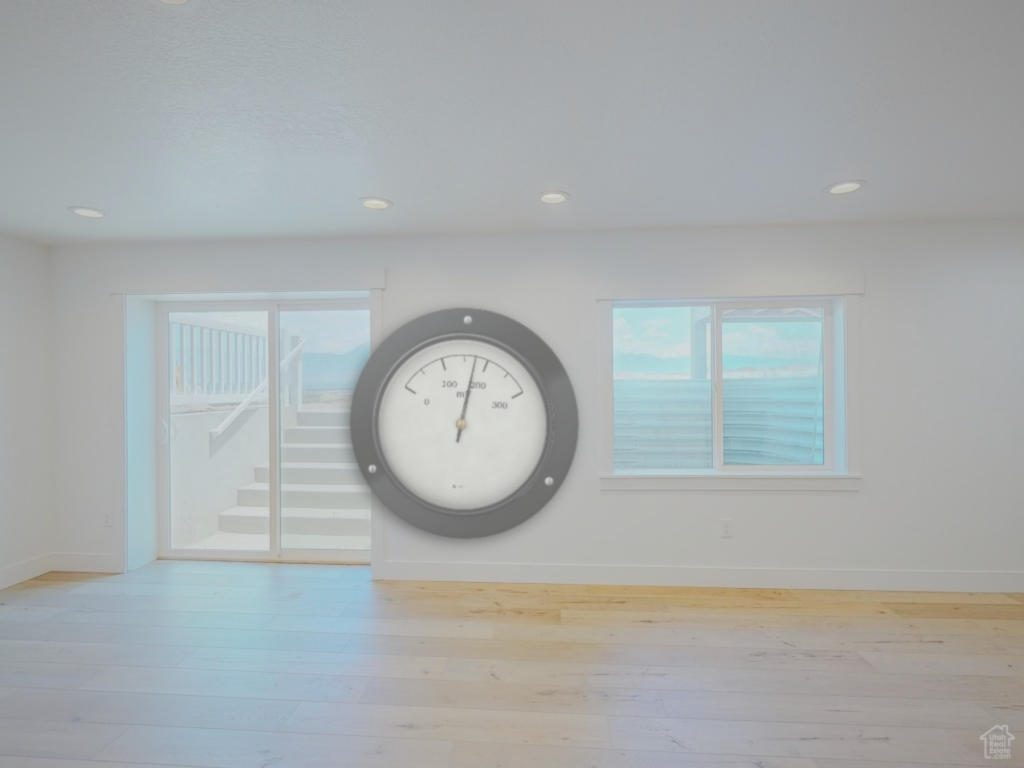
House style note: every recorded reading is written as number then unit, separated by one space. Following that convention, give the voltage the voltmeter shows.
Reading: 175 mV
